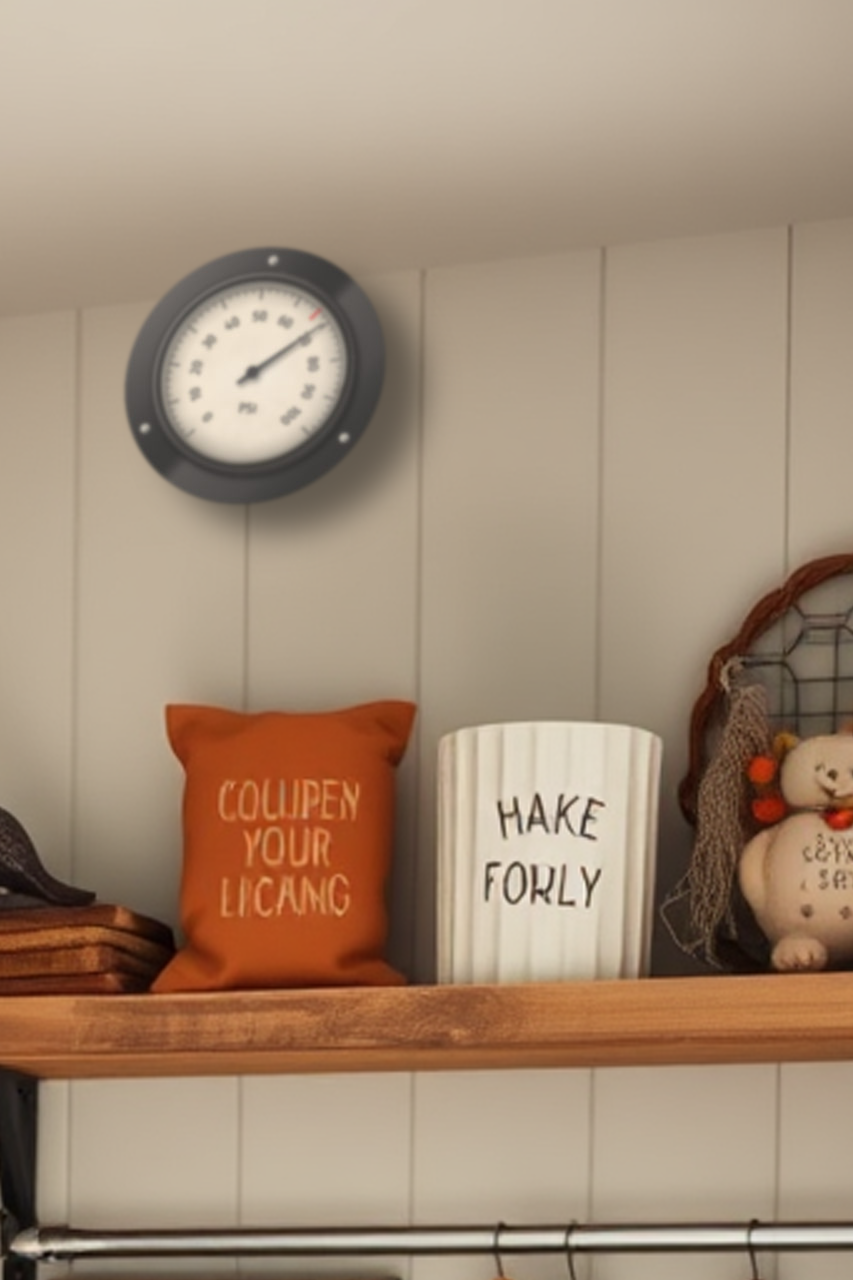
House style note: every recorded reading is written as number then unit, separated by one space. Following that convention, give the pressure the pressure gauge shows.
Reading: 70 psi
